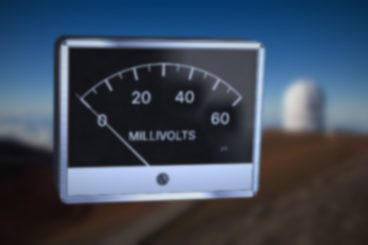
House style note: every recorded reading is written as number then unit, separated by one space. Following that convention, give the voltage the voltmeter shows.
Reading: 0 mV
